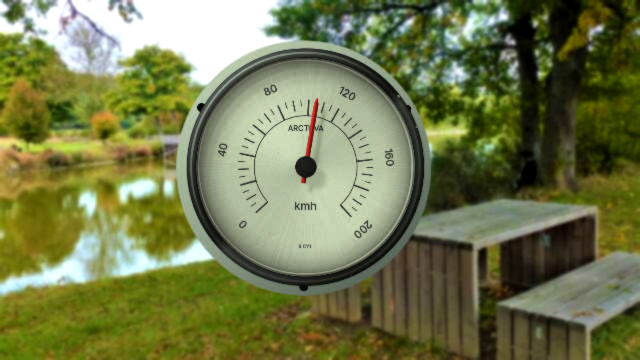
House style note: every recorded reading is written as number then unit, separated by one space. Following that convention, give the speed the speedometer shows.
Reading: 105 km/h
